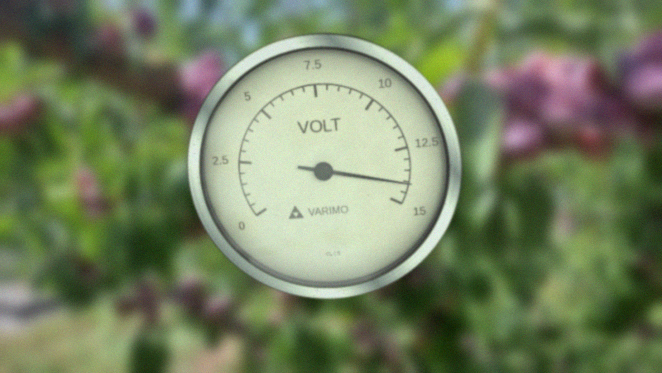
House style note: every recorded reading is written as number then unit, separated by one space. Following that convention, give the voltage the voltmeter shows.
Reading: 14 V
